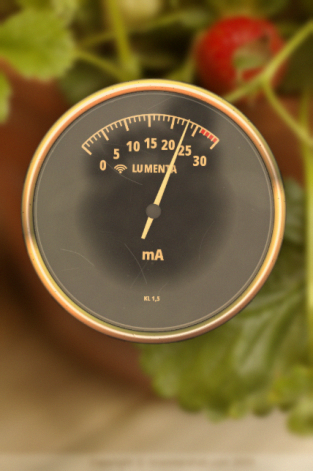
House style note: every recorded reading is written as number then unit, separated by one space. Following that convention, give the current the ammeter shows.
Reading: 23 mA
